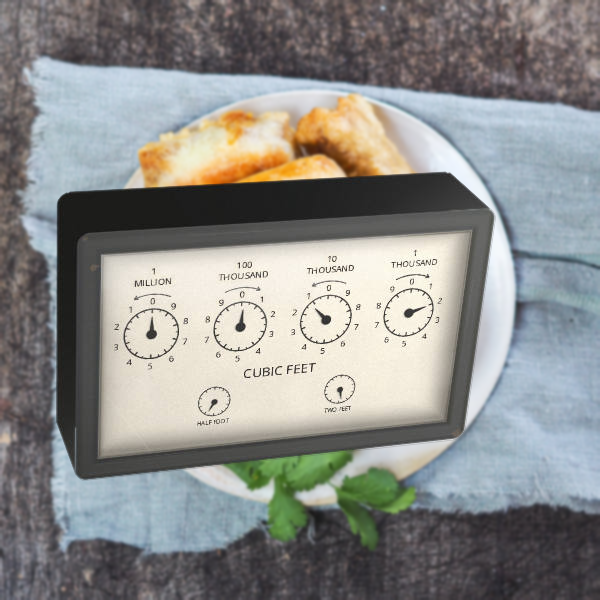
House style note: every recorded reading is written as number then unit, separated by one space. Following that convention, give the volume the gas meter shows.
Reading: 1200 ft³
